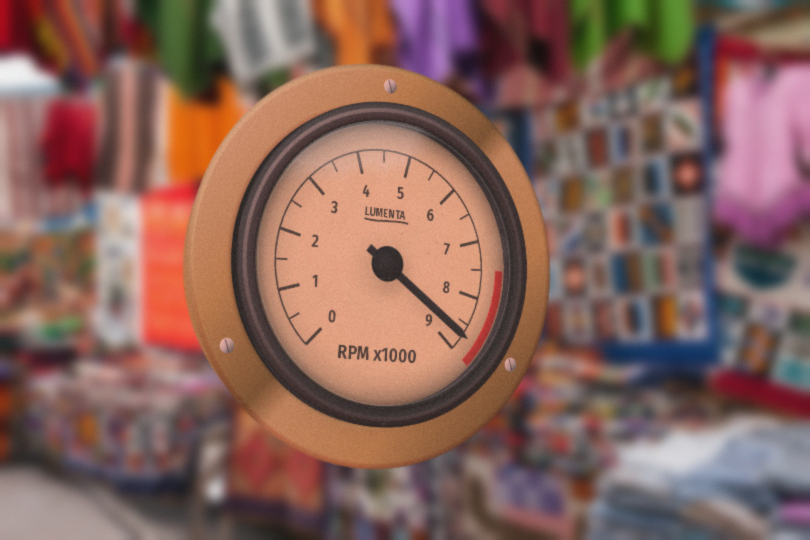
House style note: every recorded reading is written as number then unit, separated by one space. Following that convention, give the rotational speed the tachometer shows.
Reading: 8750 rpm
